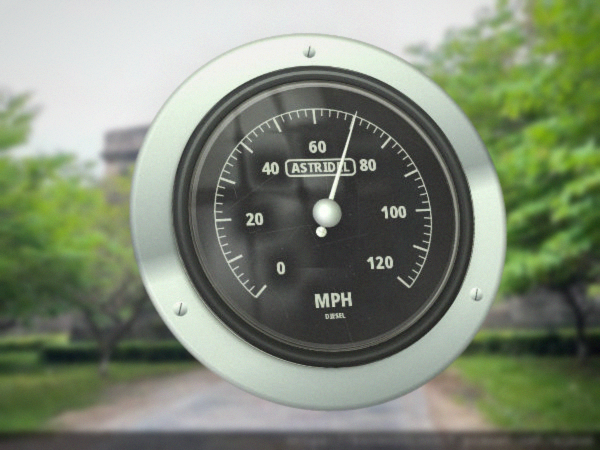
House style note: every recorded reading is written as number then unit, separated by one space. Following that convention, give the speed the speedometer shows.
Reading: 70 mph
